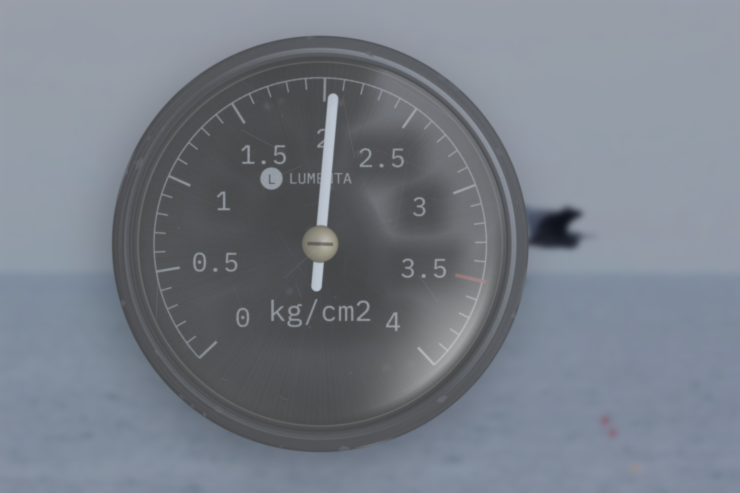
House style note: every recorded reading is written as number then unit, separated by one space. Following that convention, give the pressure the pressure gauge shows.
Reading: 2.05 kg/cm²
